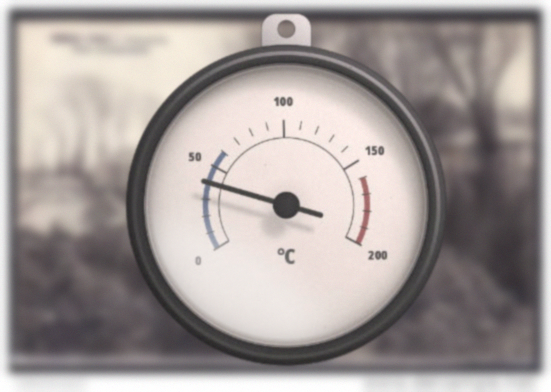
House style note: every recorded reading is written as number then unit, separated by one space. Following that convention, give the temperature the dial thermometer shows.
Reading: 40 °C
